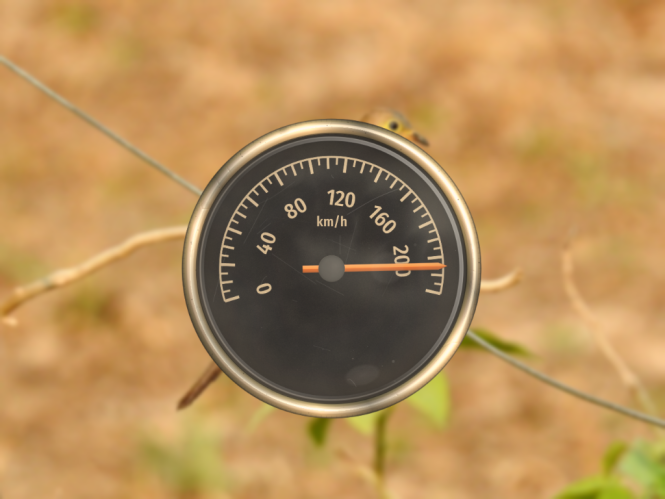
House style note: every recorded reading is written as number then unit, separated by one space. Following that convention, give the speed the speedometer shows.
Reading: 205 km/h
